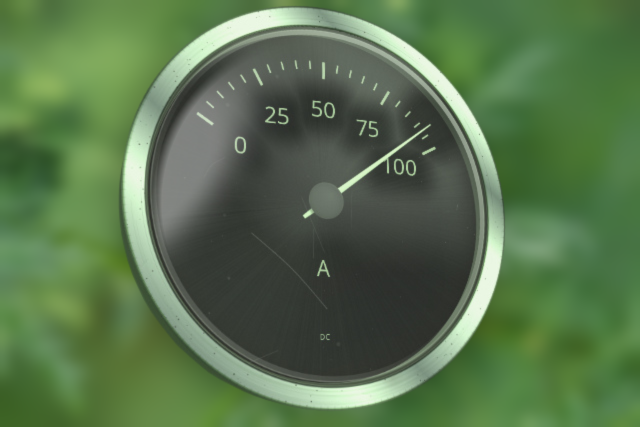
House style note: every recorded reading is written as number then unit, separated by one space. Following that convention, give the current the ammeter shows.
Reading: 92.5 A
